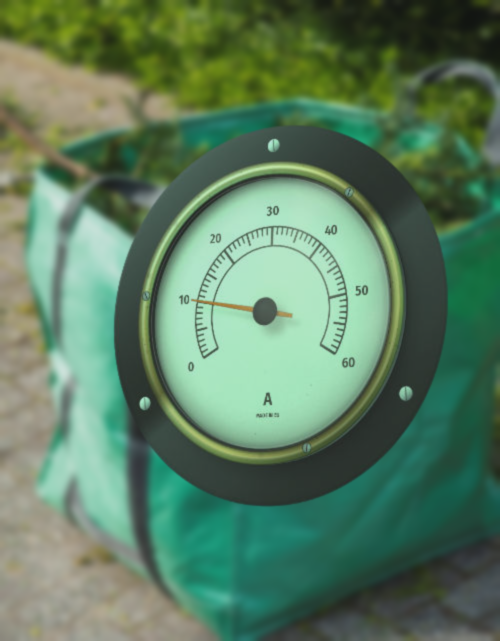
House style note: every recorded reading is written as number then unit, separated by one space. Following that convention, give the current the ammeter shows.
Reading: 10 A
